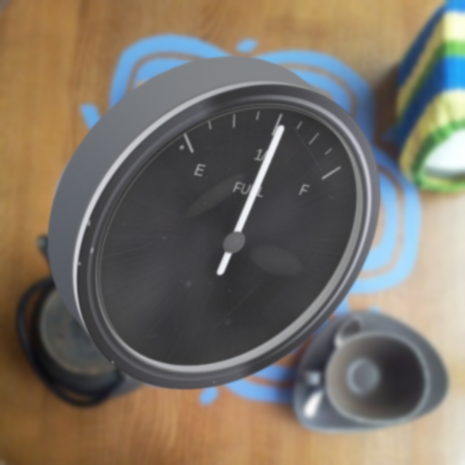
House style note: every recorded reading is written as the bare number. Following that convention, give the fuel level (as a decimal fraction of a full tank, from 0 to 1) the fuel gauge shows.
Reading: 0.5
